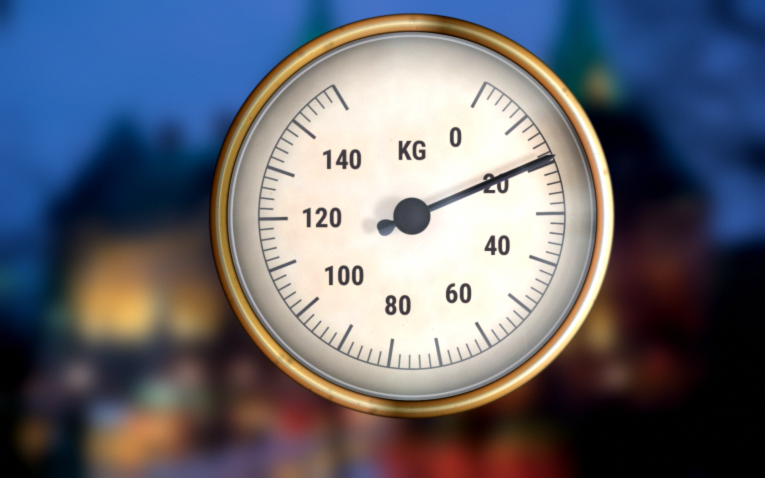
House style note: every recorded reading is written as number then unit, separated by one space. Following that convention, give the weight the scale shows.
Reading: 19 kg
